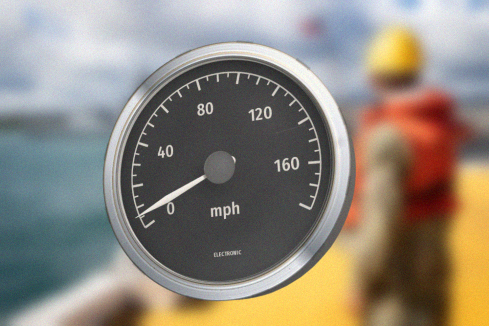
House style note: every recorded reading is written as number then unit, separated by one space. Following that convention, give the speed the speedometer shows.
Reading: 5 mph
